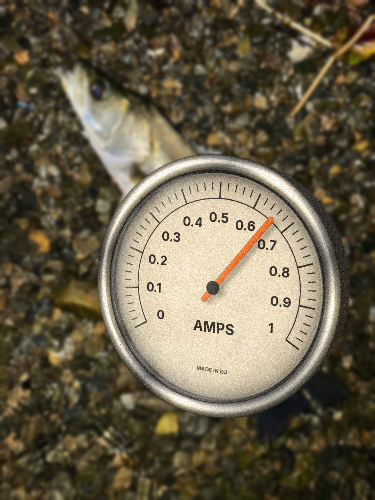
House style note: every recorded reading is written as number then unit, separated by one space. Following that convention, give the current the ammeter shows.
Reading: 0.66 A
